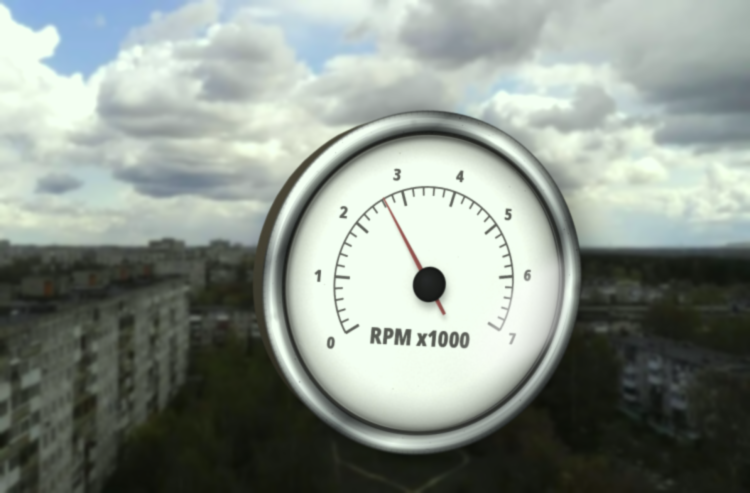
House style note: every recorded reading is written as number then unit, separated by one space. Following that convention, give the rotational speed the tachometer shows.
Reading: 2600 rpm
